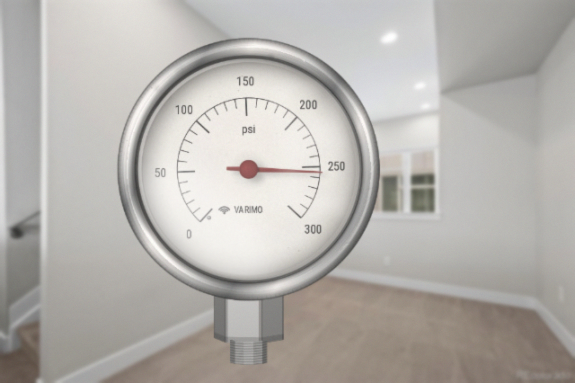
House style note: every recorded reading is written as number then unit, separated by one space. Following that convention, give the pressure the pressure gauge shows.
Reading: 255 psi
